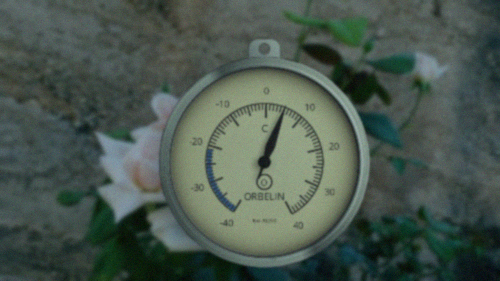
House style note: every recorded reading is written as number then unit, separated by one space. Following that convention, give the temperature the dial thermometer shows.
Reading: 5 °C
